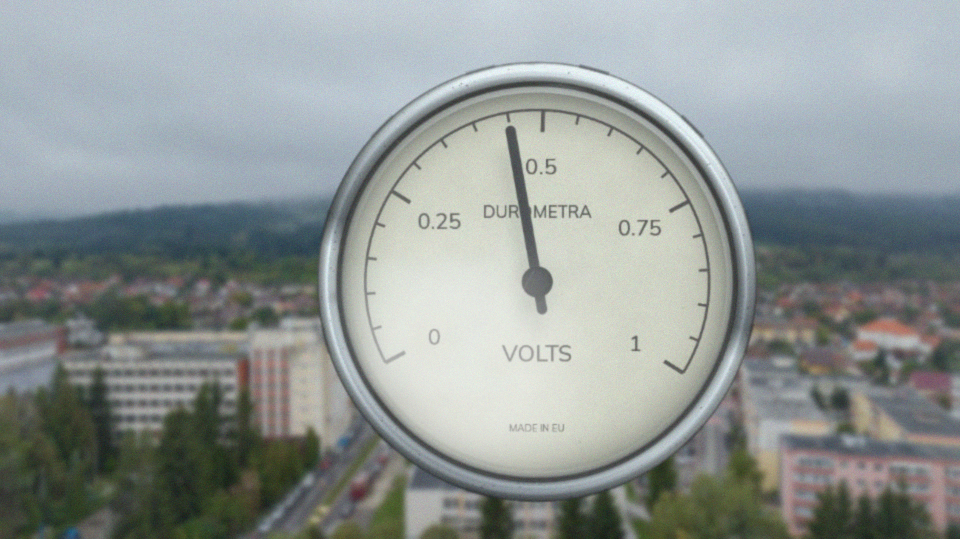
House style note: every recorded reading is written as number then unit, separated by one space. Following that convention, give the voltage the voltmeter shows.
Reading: 0.45 V
